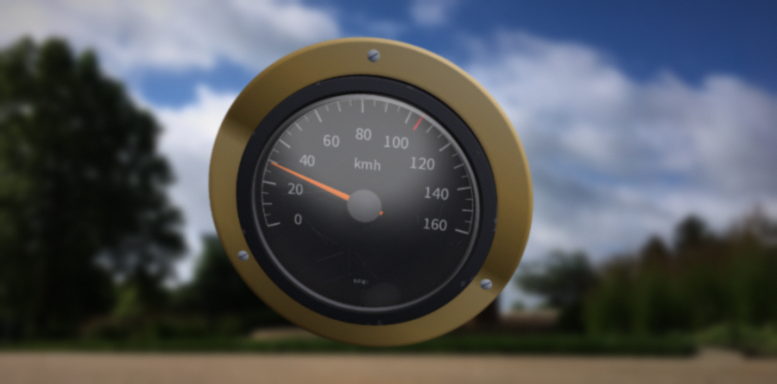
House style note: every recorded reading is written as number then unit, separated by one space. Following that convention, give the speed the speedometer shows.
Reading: 30 km/h
